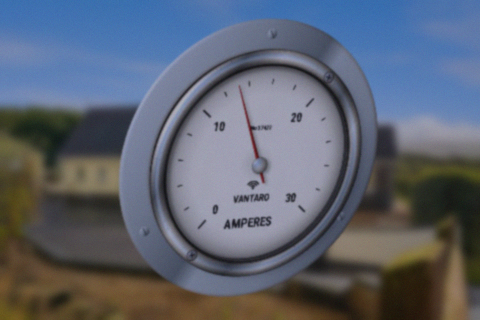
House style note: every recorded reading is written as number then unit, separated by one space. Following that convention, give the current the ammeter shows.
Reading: 13 A
